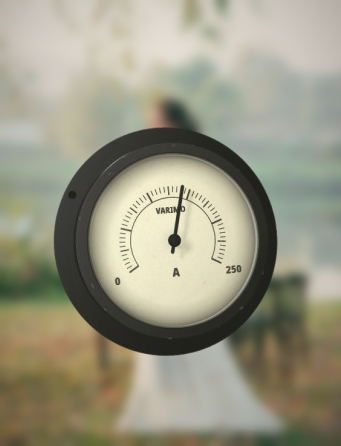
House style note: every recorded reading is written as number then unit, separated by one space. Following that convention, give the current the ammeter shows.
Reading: 140 A
